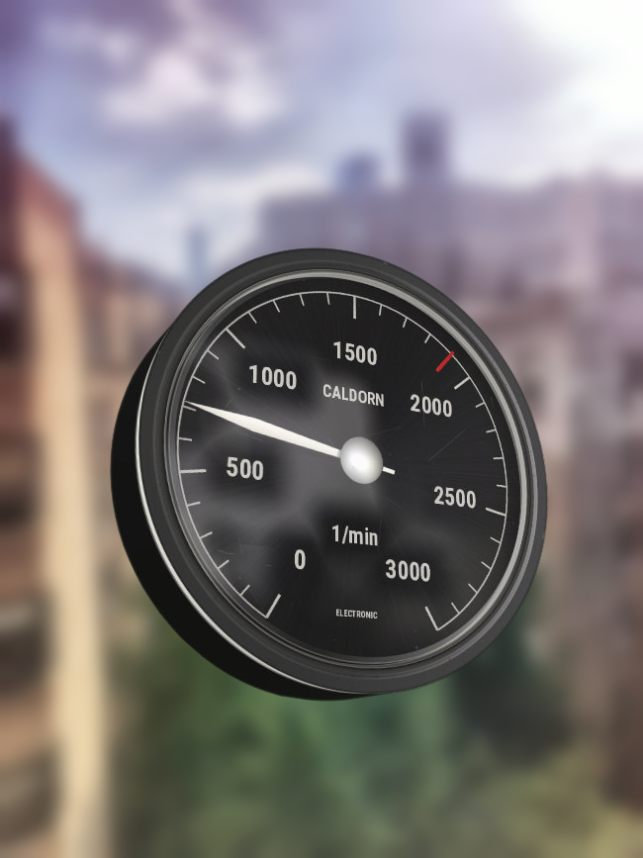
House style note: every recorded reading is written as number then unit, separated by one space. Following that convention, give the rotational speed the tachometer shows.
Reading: 700 rpm
